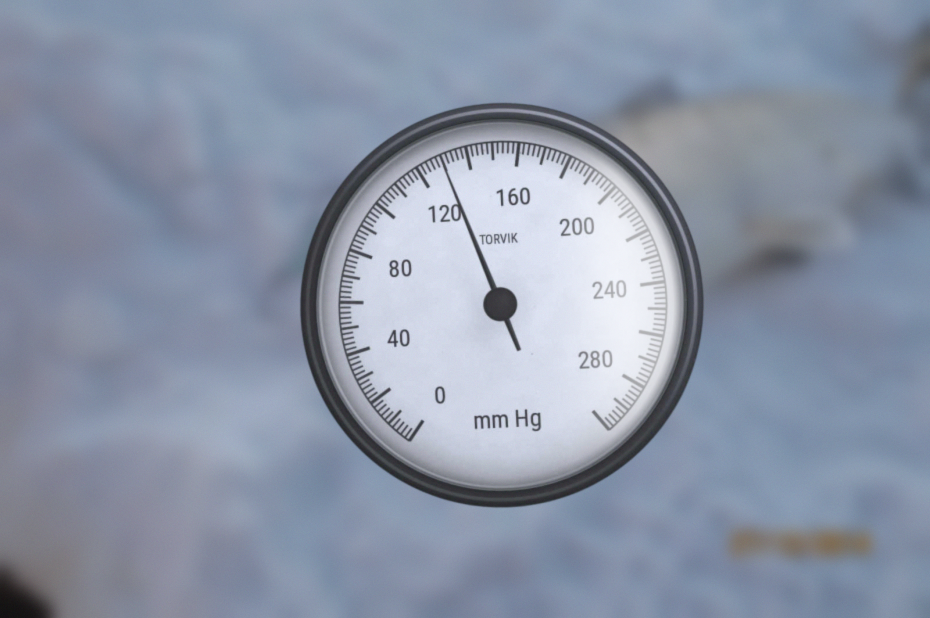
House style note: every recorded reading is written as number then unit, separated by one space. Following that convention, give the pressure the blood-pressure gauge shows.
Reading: 130 mmHg
